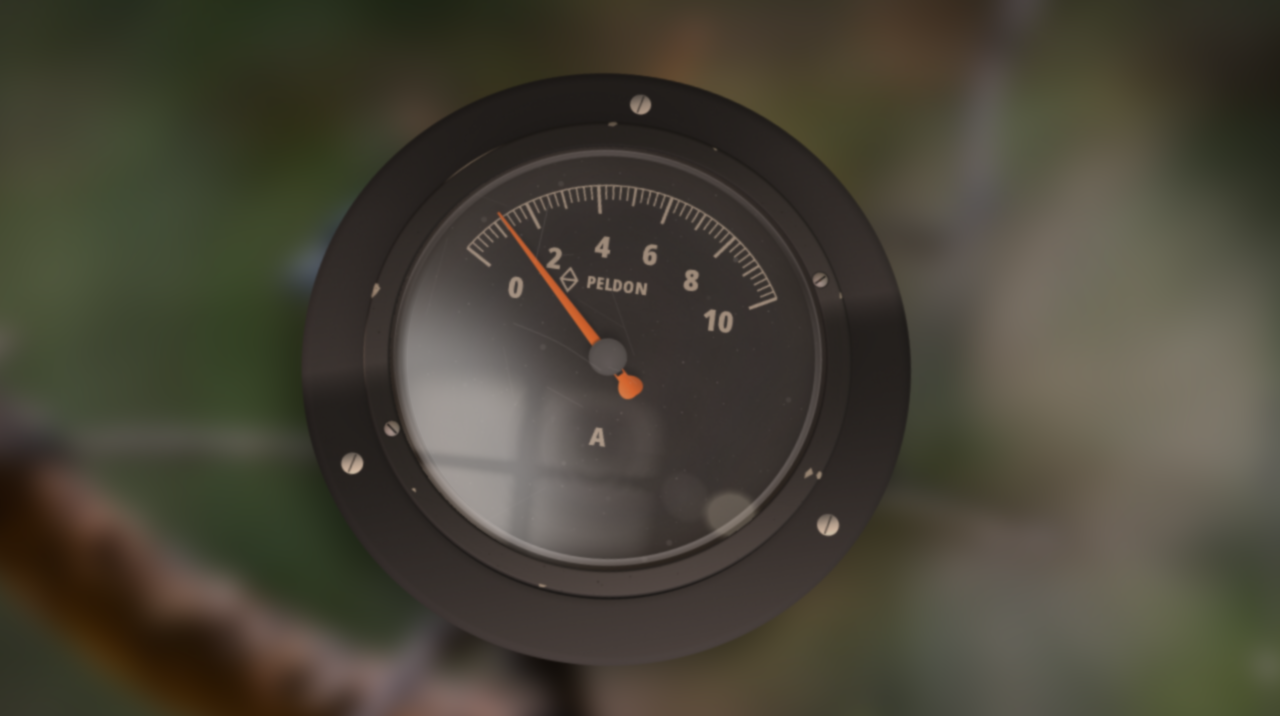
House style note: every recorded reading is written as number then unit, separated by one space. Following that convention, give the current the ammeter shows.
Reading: 1.2 A
